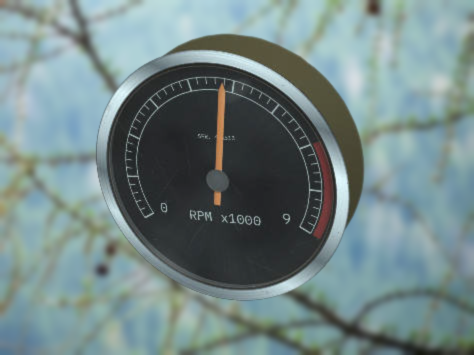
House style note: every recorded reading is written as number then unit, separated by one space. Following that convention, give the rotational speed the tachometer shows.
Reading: 4800 rpm
